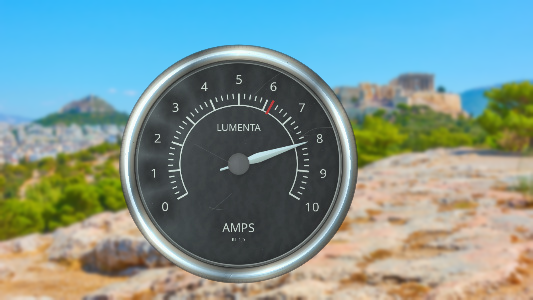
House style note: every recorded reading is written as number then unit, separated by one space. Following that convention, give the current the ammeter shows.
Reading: 8 A
